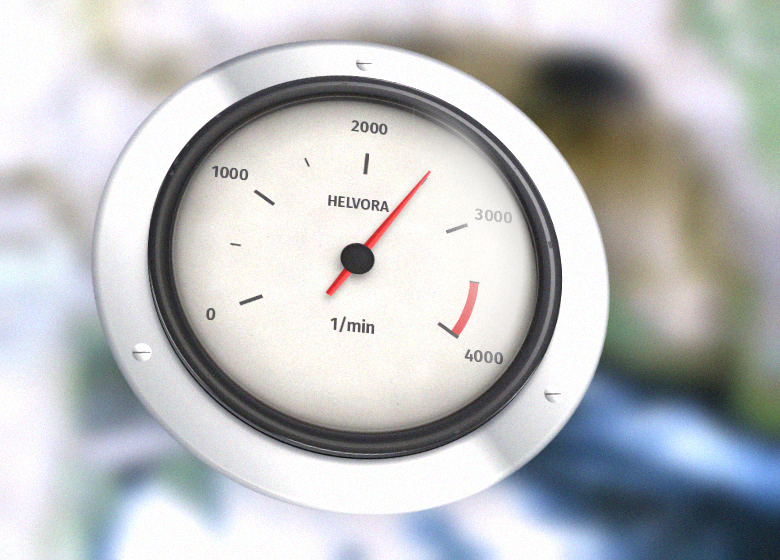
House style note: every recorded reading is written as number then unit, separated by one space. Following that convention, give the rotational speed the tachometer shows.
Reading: 2500 rpm
